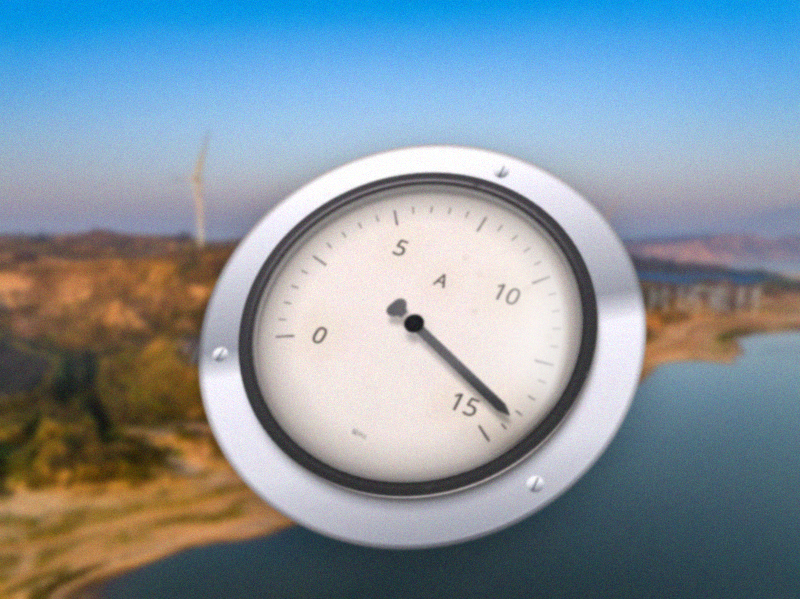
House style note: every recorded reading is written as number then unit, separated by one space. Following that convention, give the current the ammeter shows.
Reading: 14.25 A
